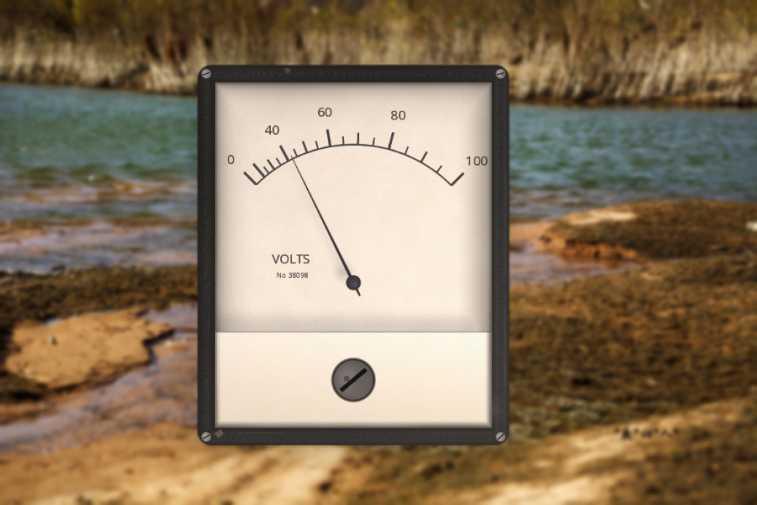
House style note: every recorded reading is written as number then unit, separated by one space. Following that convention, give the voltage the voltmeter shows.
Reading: 42.5 V
